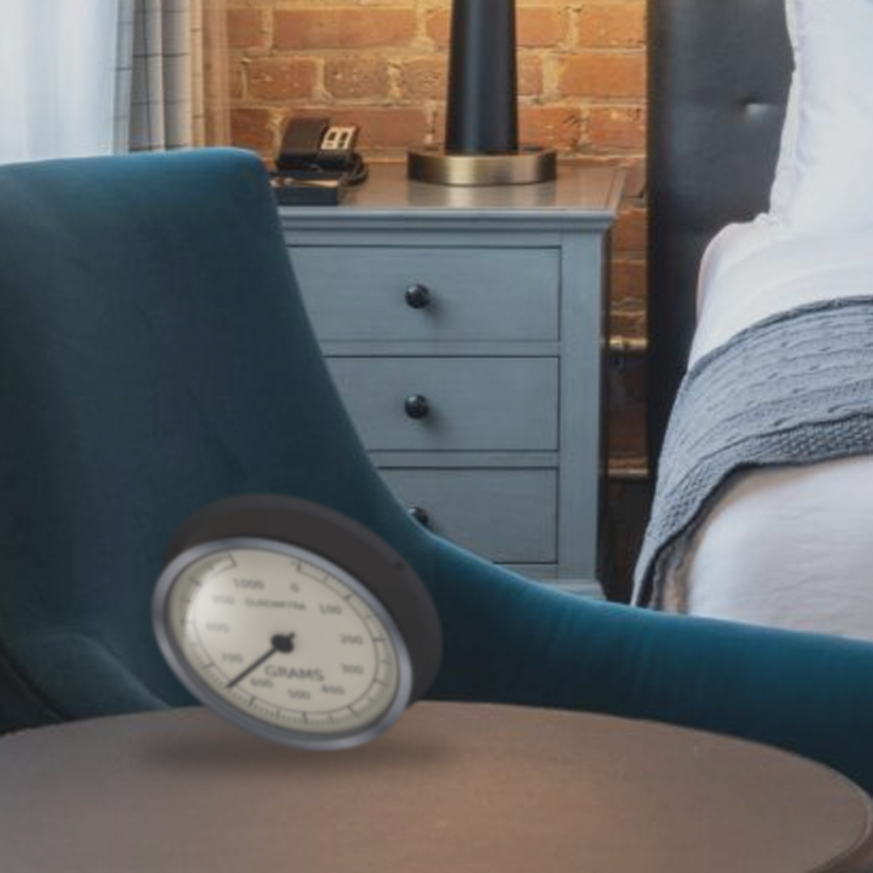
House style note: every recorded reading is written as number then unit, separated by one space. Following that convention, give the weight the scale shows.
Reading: 650 g
